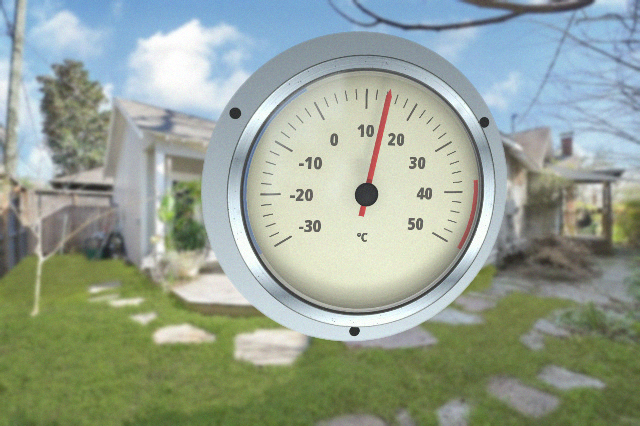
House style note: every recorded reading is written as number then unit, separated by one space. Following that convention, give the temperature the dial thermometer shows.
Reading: 14 °C
